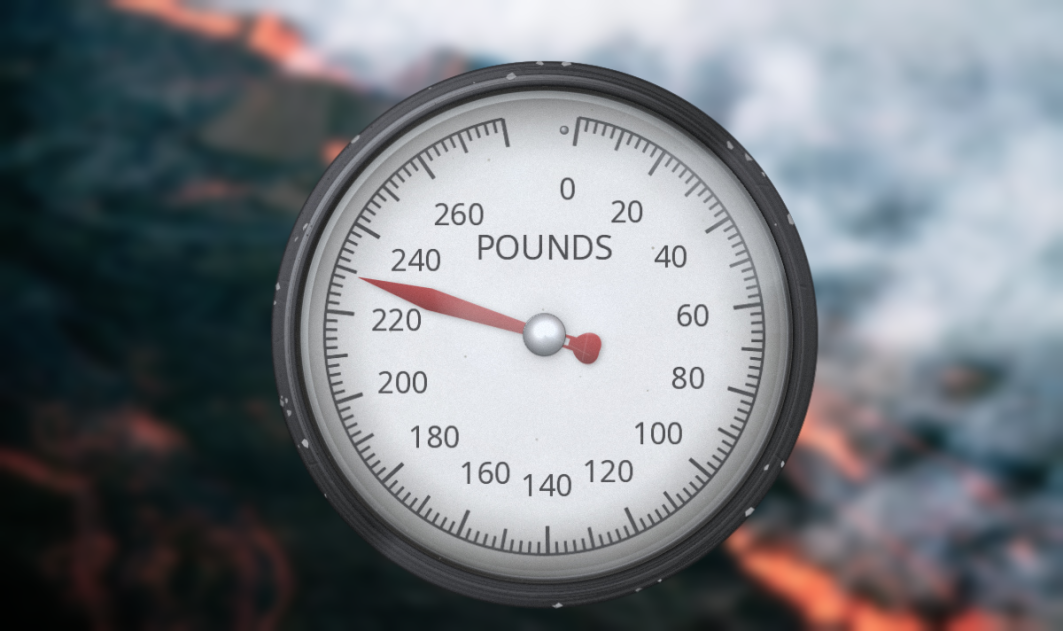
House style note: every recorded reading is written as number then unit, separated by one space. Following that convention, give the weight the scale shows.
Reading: 229 lb
